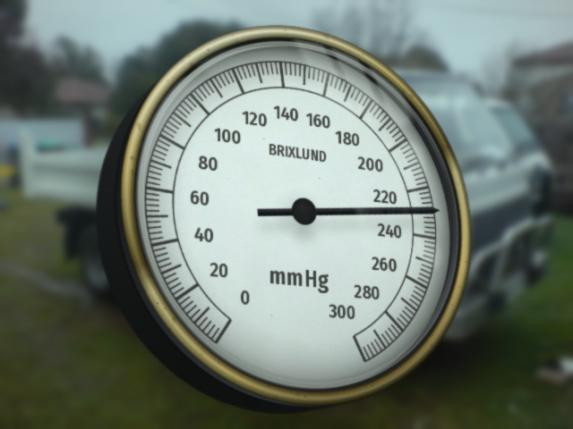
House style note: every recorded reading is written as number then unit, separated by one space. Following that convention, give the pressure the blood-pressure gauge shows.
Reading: 230 mmHg
